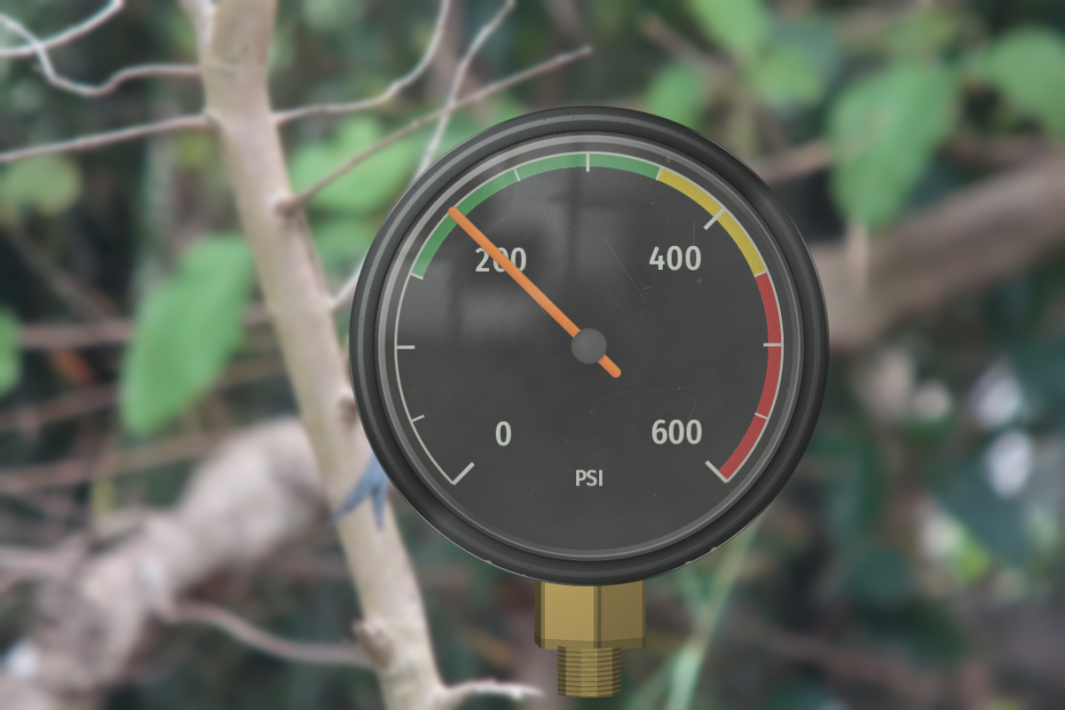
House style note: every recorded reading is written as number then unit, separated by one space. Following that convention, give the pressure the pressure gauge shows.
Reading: 200 psi
